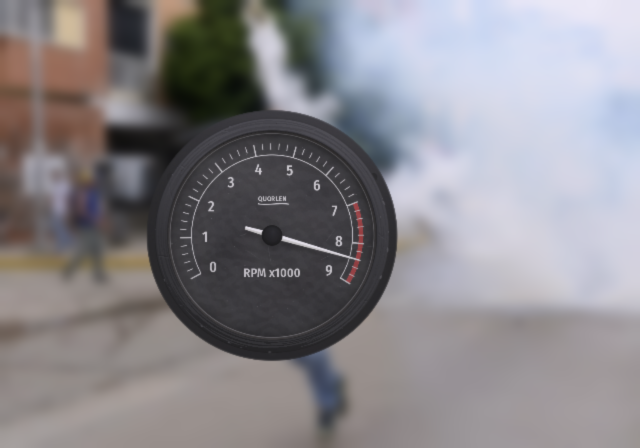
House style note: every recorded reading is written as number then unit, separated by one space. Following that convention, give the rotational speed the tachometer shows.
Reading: 8400 rpm
